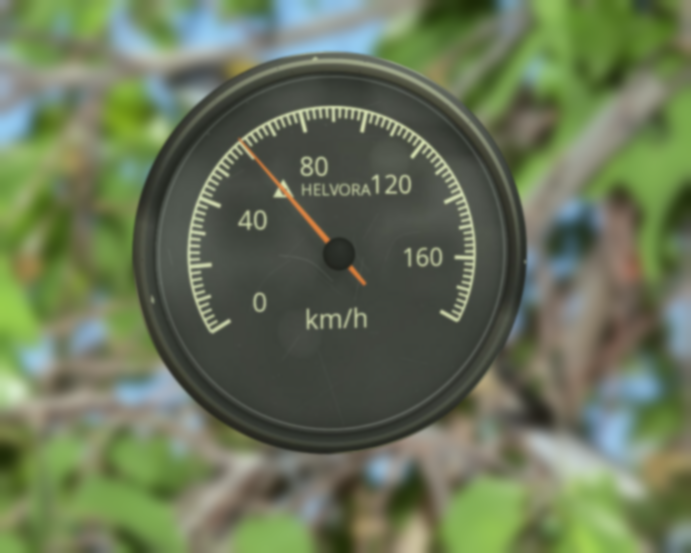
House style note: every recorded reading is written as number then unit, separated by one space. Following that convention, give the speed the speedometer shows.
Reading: 60 km/h
